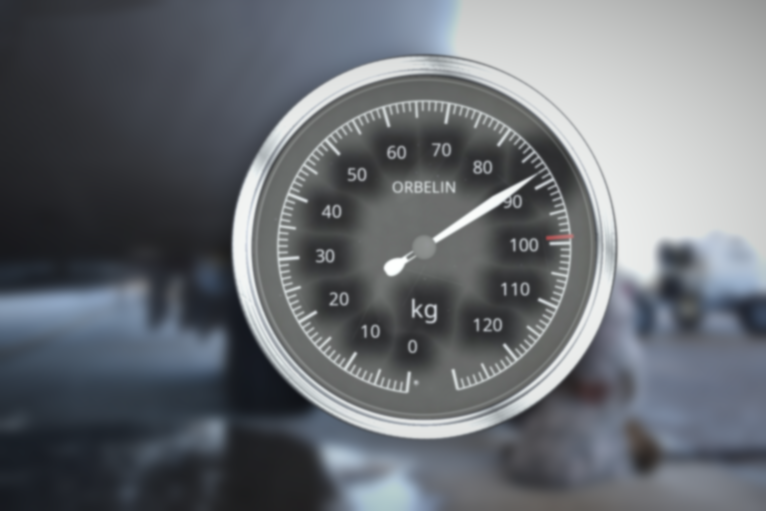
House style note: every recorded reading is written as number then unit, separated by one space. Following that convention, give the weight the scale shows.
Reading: 88 kg
